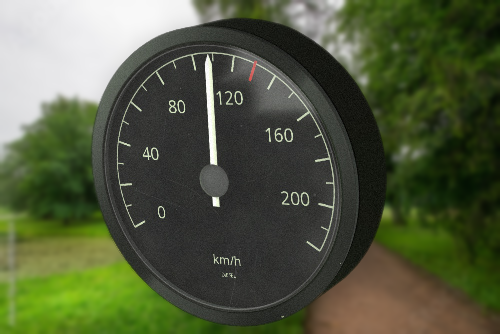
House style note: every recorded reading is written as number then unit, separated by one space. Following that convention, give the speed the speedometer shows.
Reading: 110 km/h
